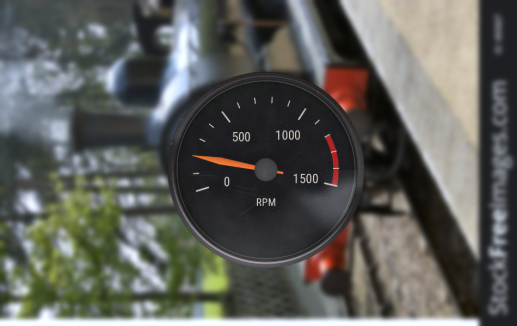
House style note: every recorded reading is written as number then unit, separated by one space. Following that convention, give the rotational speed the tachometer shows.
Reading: 200 rpm
